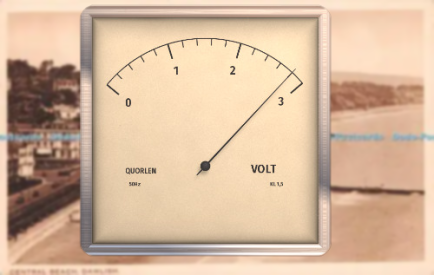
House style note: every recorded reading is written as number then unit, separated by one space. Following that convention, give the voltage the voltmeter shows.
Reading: 2.8 V
